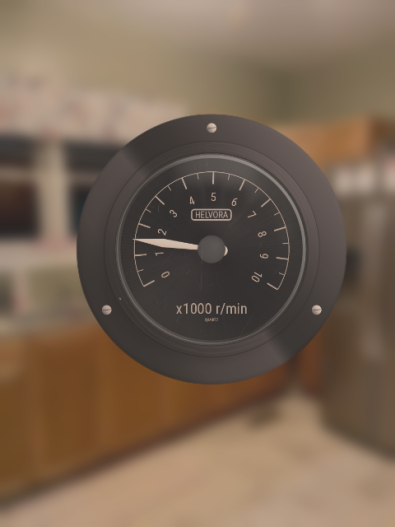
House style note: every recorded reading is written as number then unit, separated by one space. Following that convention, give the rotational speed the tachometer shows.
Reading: 1500 rpm
